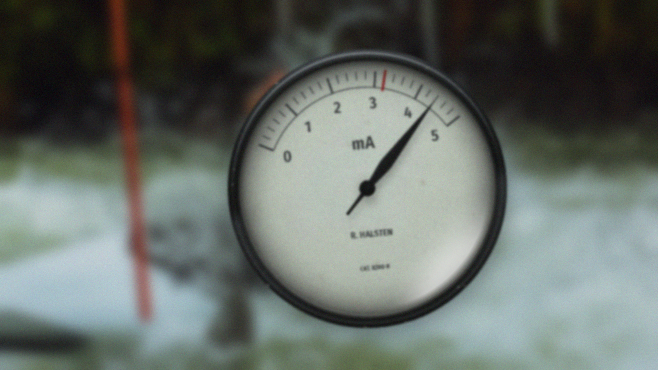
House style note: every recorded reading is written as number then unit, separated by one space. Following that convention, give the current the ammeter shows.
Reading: 4.4 mA
